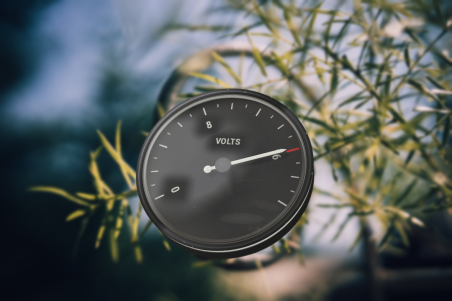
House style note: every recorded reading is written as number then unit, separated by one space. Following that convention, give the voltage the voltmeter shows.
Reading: 16 V
